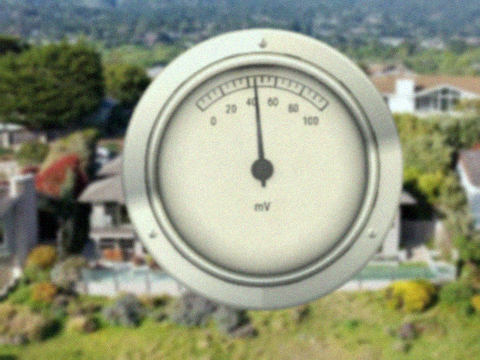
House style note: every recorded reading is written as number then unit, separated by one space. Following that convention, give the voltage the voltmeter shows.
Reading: 45 mV
